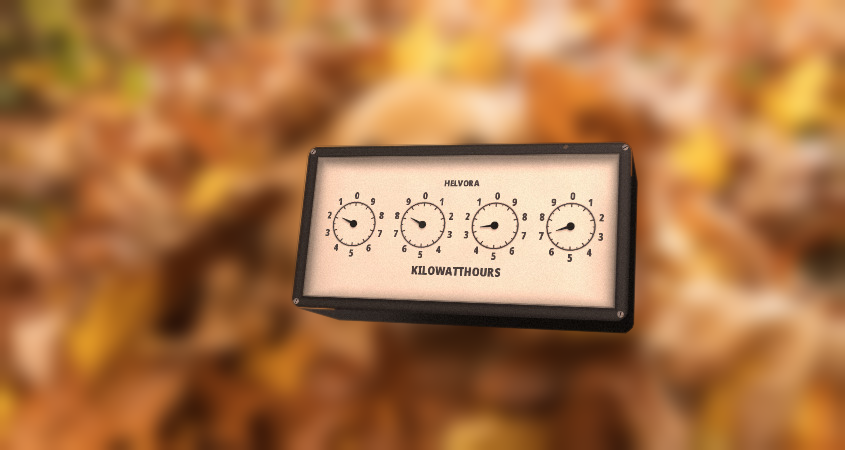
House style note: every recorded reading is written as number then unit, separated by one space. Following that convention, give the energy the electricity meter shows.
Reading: 1827 kWh
